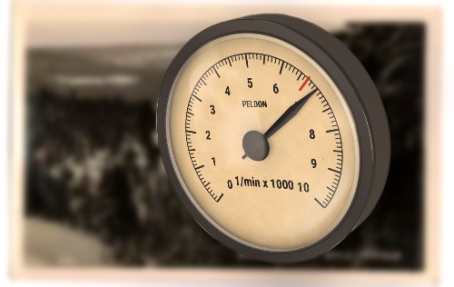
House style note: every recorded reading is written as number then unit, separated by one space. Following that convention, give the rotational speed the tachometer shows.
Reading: 7000 rpm
